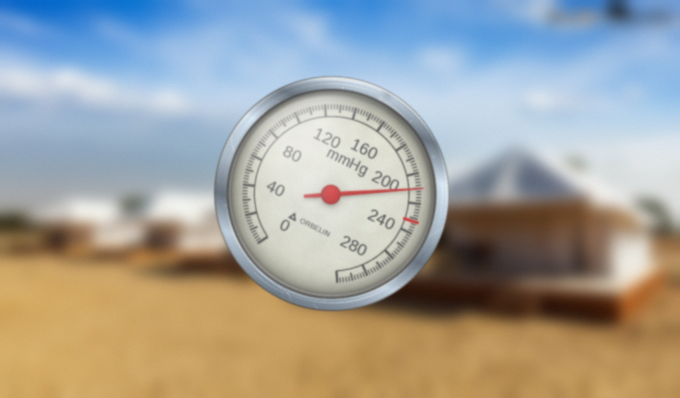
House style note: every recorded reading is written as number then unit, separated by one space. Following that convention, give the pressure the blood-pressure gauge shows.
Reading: 210 mmHg
